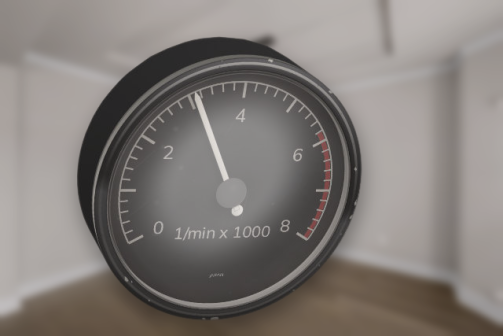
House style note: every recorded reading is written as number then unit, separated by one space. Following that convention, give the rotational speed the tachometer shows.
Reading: 3100 rpm
